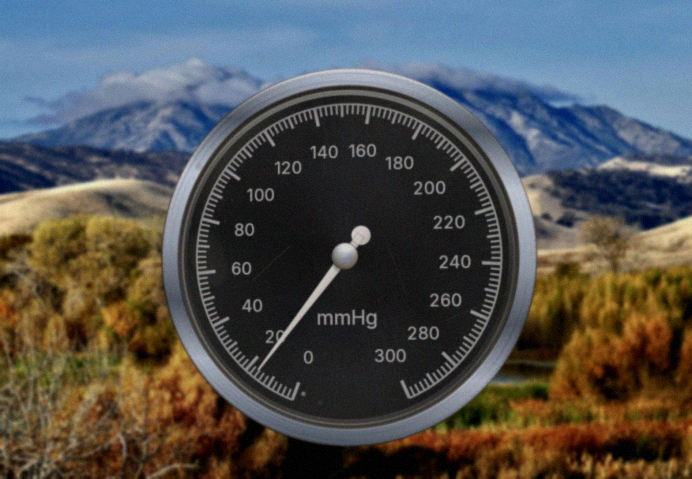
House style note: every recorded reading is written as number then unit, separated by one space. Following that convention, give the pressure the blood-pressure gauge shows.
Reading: 16 mmHg
